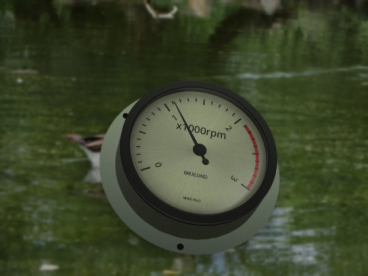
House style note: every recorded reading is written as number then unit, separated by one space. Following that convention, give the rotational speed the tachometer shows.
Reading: 1100 rpm
